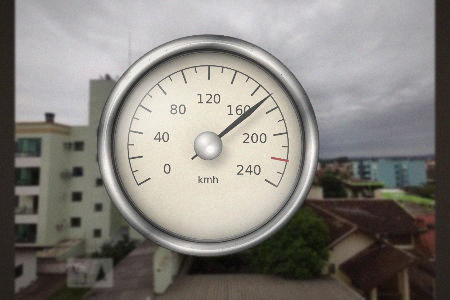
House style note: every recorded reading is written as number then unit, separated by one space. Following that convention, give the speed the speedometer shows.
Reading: 170 km/h
